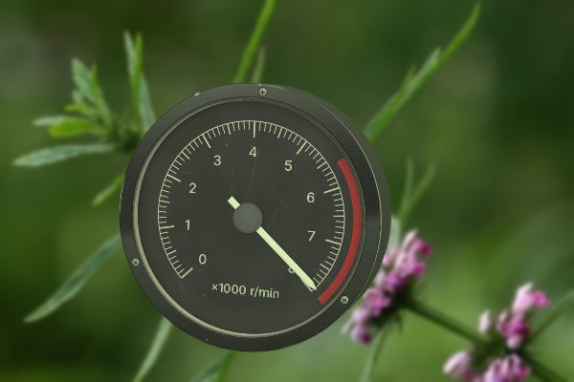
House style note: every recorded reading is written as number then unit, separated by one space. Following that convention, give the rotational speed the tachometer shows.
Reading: 7900 rpm
